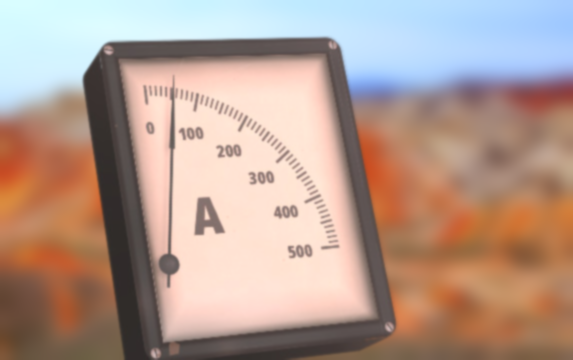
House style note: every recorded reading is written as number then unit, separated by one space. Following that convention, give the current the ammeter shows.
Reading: 50 A
